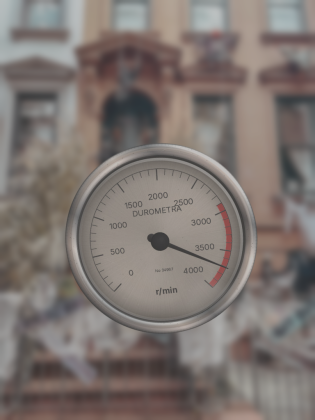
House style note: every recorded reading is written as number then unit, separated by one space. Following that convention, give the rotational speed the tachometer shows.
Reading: 3700 rpm
